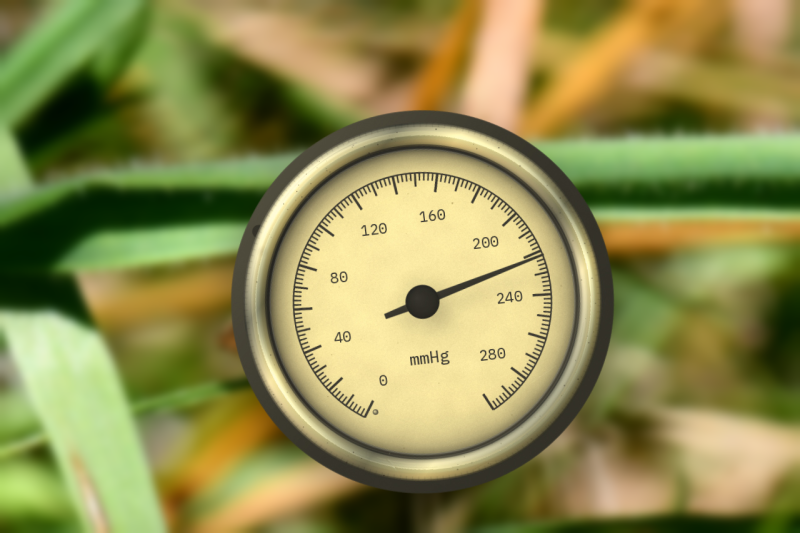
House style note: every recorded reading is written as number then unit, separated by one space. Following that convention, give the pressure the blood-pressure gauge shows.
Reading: 222 mmHg
